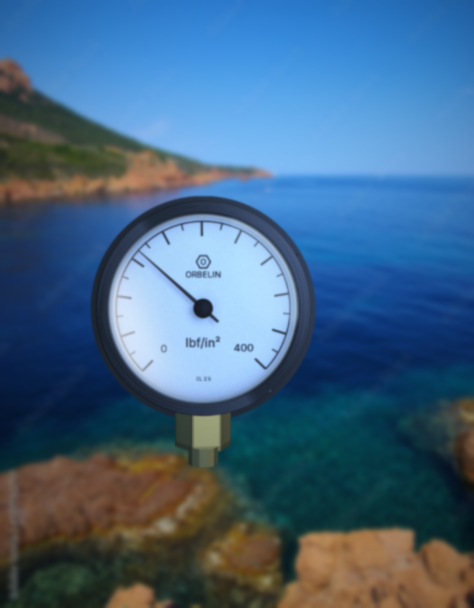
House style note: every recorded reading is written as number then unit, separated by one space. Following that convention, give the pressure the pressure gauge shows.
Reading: 130 psi
